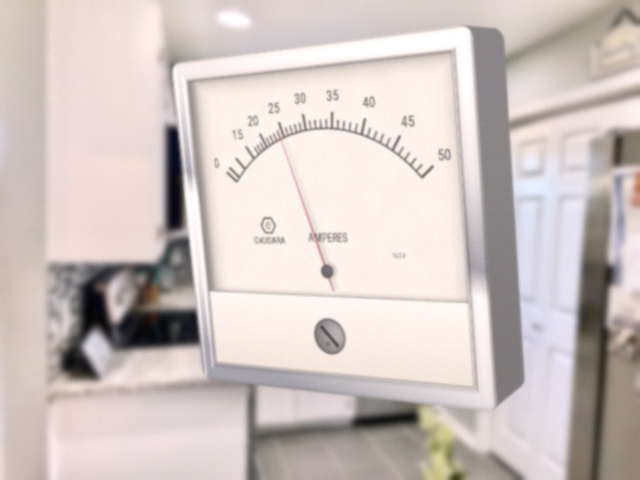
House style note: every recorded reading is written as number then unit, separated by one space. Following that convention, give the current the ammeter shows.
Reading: 25 A
